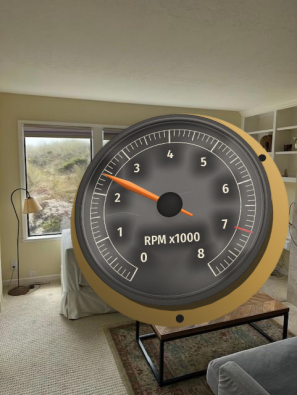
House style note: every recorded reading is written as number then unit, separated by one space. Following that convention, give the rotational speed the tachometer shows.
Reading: 2400 rpm
